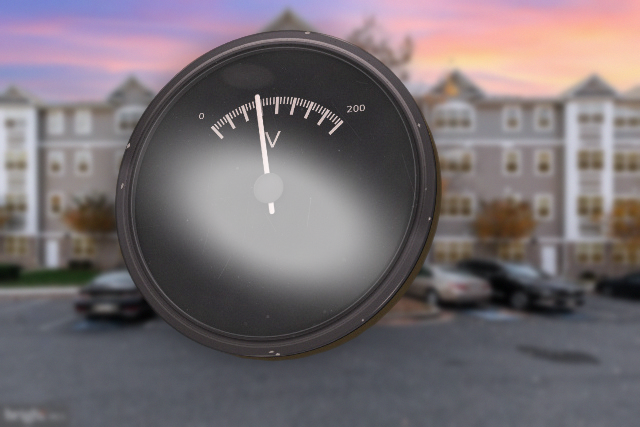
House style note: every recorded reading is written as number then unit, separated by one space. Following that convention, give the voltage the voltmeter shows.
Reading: 75 V
